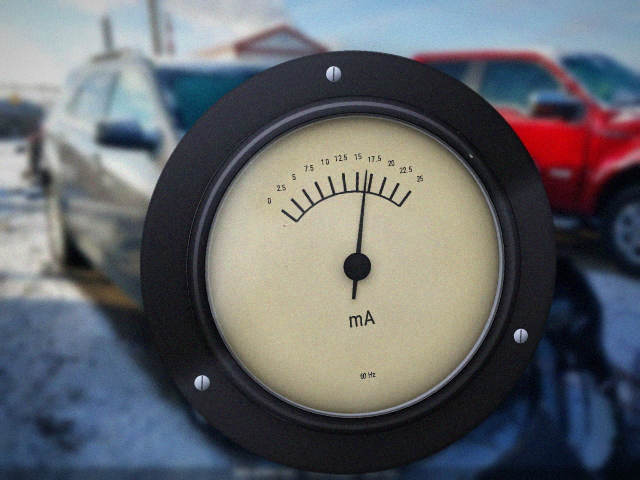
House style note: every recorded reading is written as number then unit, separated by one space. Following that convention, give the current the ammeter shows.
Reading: 16.25 mA
